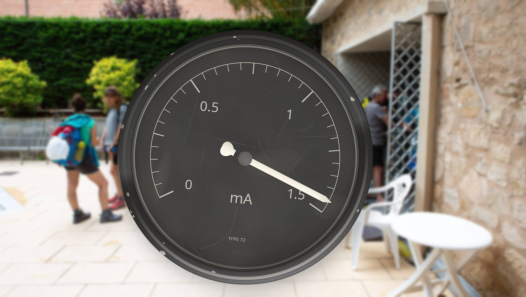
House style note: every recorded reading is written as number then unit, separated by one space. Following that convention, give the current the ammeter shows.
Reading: 1.45 mA
